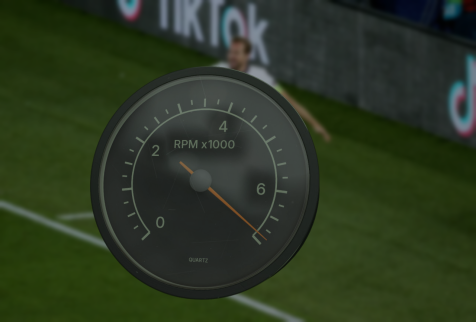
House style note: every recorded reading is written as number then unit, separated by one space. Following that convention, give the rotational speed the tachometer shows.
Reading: 6875 rpm
